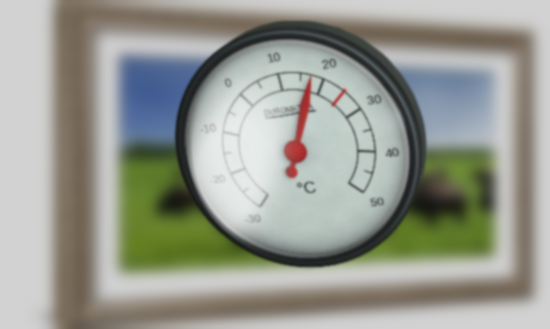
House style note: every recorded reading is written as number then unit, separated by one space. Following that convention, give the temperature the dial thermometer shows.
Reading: 17.5 °C
